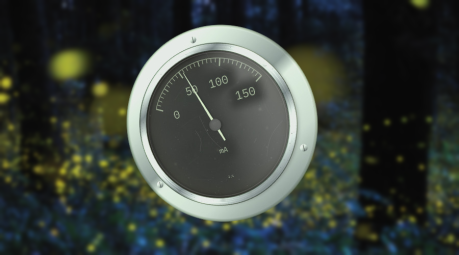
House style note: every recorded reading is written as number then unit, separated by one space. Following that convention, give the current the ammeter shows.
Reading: 55 mA
